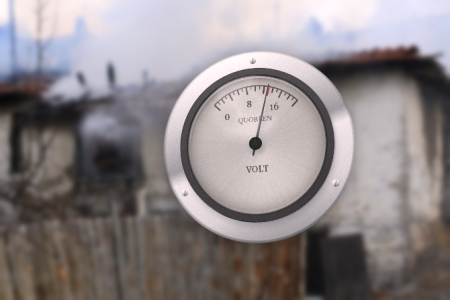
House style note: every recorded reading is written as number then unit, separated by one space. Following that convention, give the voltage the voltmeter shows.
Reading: 13 V
